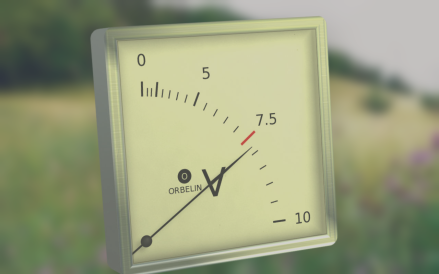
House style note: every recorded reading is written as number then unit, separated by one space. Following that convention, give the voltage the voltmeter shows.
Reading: 7.75 V
